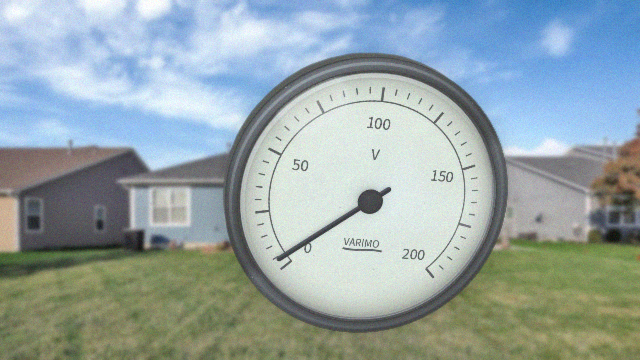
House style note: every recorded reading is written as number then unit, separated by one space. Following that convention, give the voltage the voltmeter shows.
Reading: 5 V
